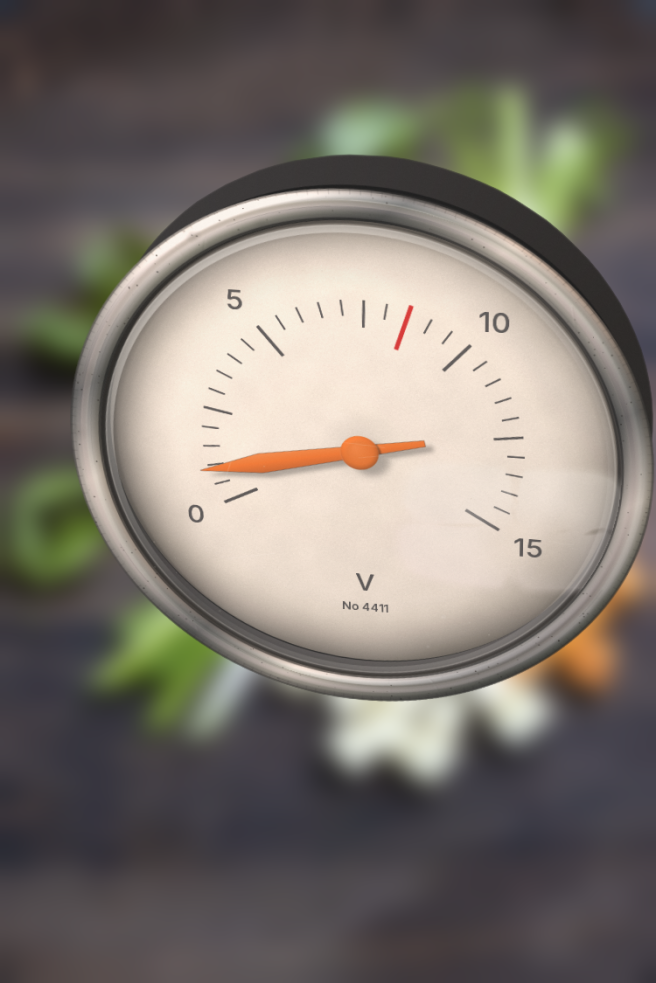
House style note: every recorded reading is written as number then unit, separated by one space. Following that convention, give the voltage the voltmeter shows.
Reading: 1 V
